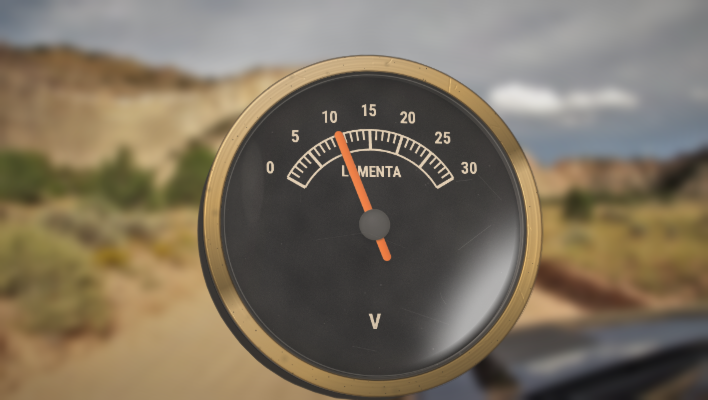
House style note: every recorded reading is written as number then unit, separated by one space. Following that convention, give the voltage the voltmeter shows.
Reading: 10 V
